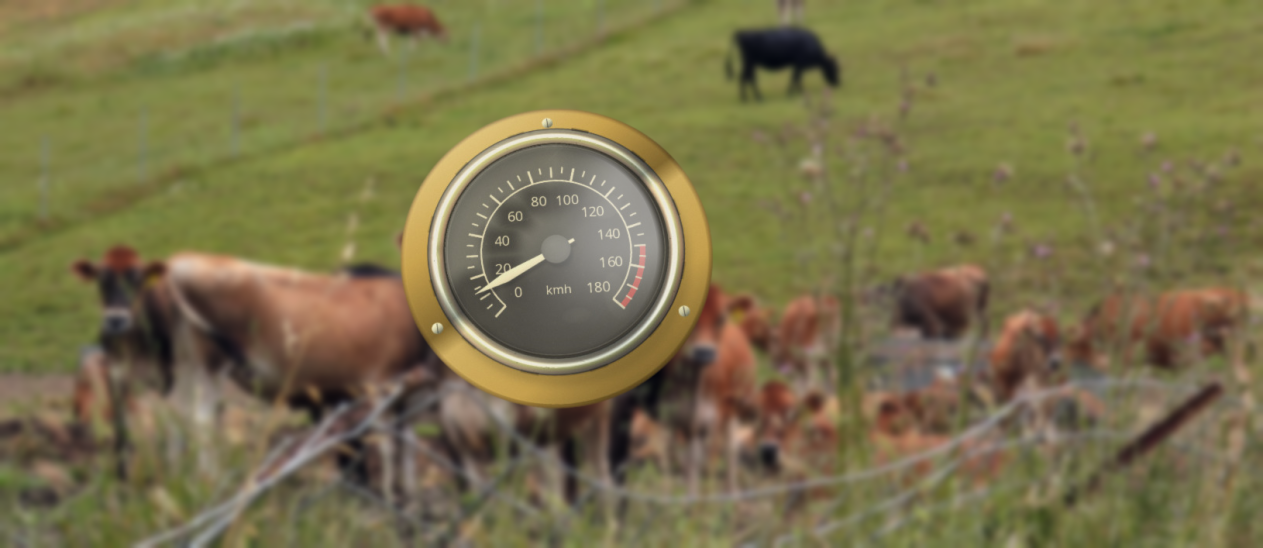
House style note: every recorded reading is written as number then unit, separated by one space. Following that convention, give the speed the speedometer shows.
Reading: 12.5 km/h
